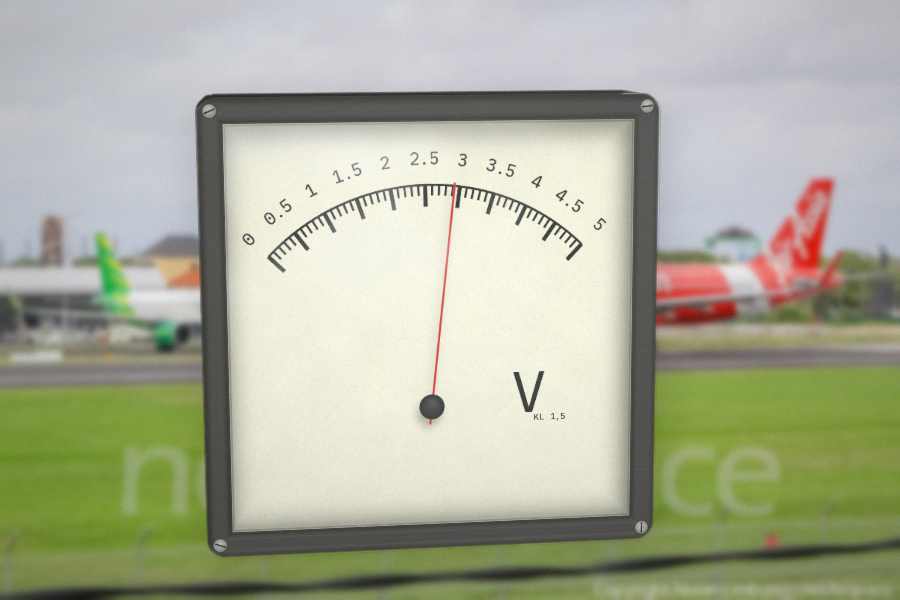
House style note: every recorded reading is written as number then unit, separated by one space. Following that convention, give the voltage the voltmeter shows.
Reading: 2.9 V
